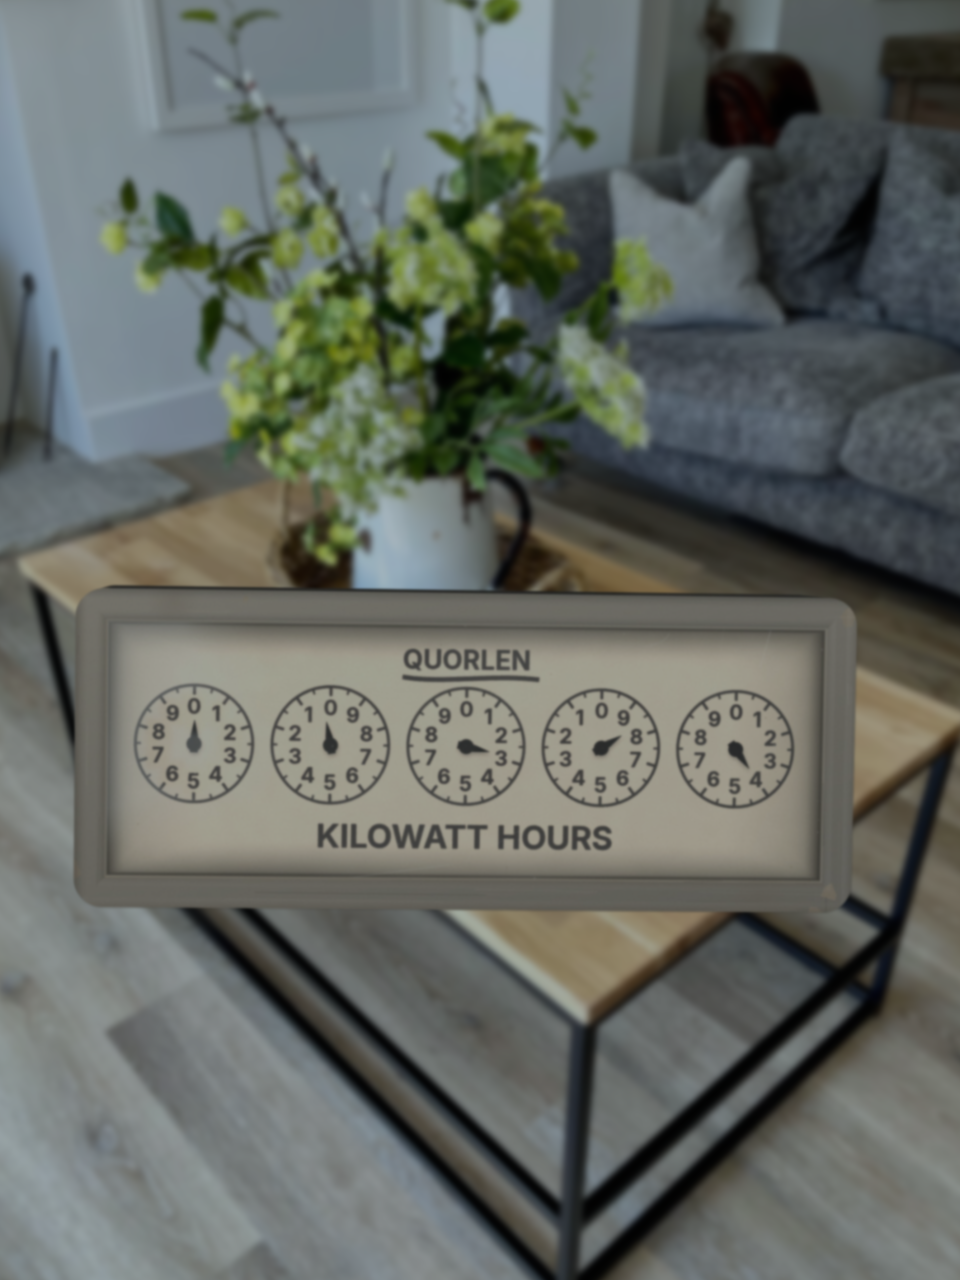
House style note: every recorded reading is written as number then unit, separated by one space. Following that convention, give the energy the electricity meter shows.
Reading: 284 kWh
